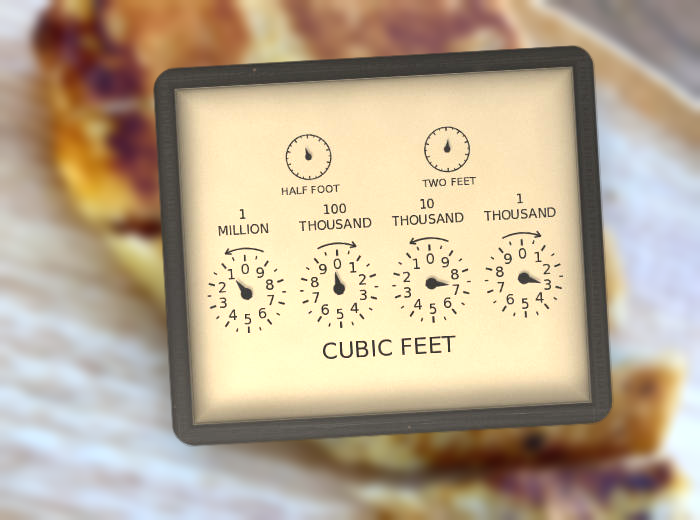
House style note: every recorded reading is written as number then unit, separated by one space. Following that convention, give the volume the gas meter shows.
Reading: 97300 ft³
